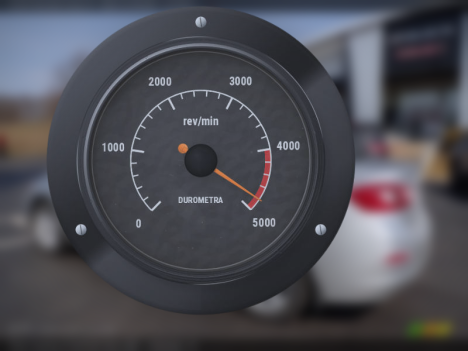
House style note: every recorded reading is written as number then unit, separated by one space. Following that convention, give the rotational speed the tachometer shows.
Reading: 4800 rpm
